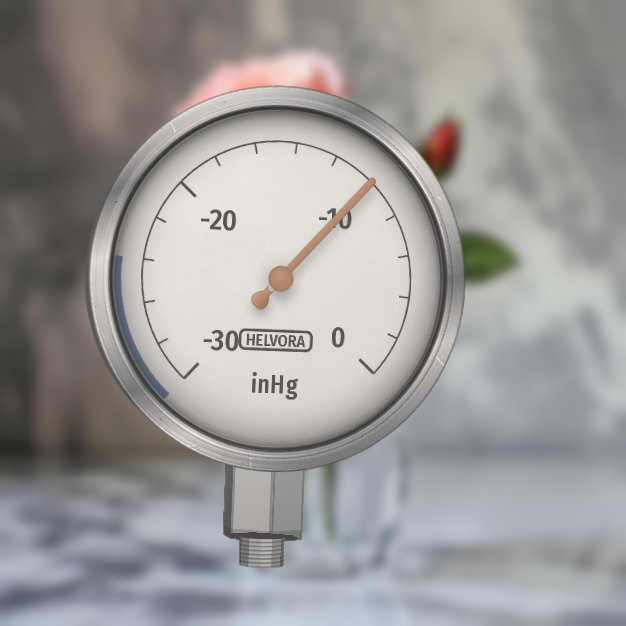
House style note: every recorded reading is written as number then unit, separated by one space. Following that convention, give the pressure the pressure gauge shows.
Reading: -10 inHg
